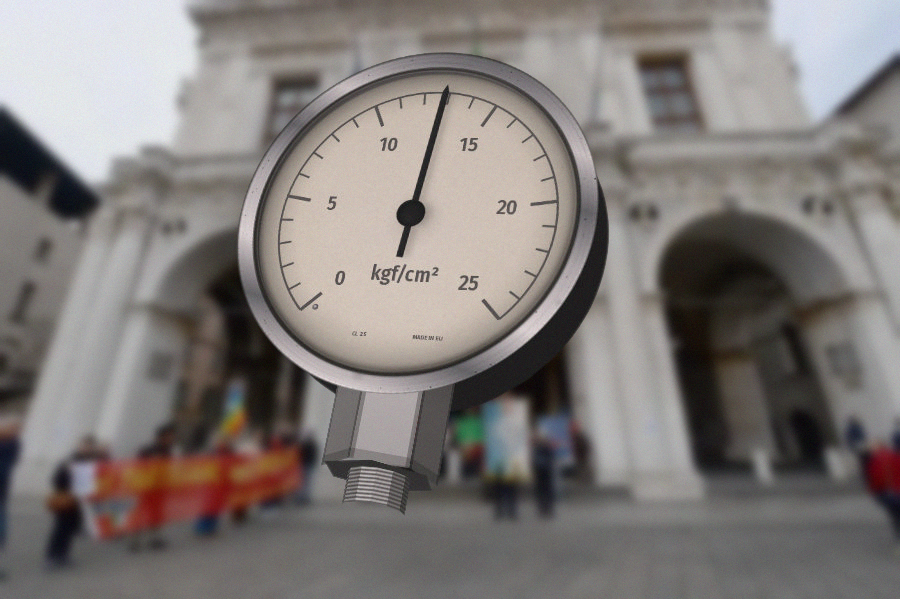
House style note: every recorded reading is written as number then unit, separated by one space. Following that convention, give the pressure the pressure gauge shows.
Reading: 13 kg/cm²
